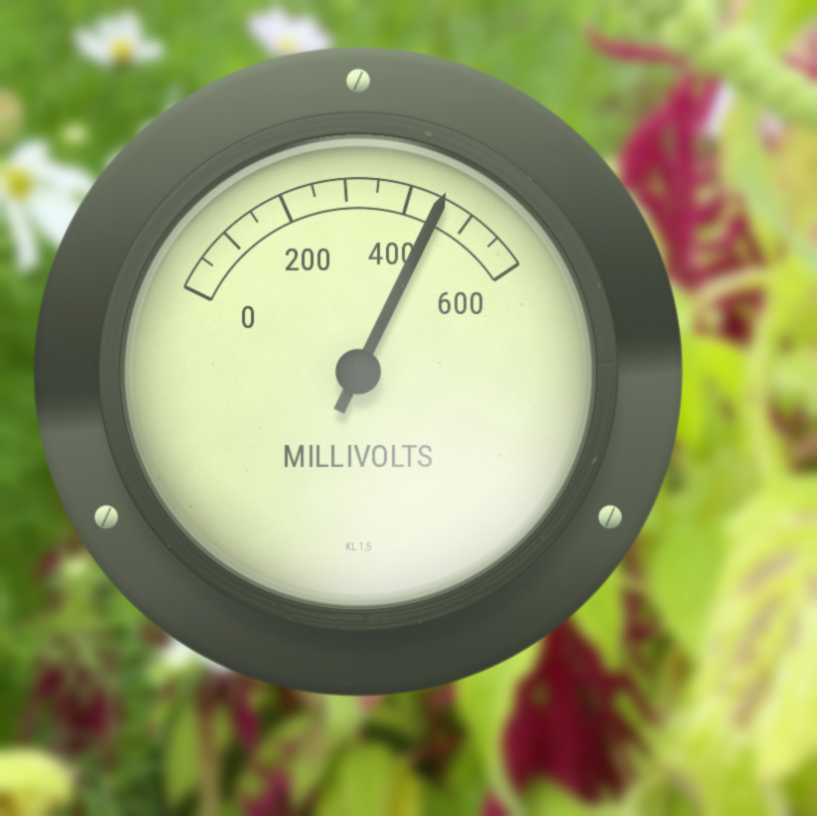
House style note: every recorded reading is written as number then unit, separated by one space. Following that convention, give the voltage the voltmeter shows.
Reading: 450 mV
